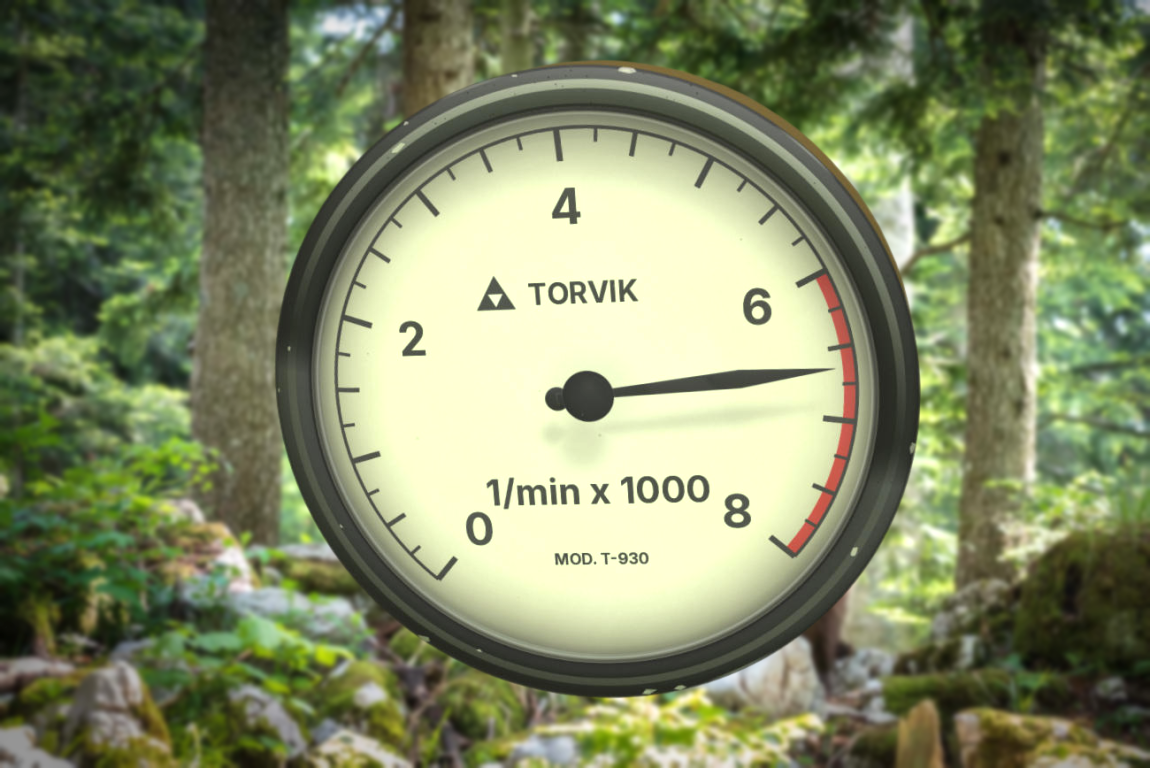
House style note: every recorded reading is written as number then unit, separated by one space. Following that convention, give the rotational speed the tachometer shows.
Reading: 6625 rpm
